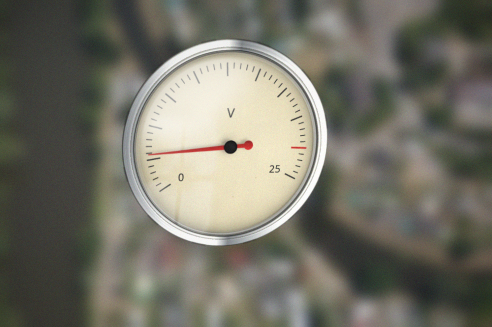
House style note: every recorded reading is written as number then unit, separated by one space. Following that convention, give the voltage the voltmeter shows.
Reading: 3 V
